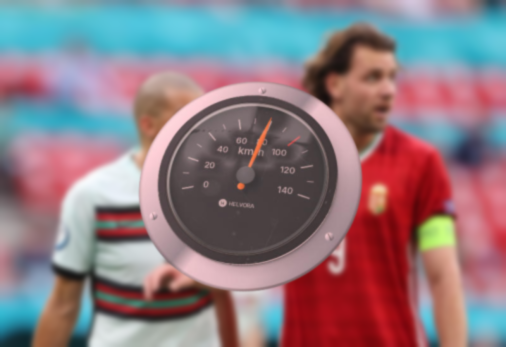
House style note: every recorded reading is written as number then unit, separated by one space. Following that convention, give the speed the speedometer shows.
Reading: 80 km/h
